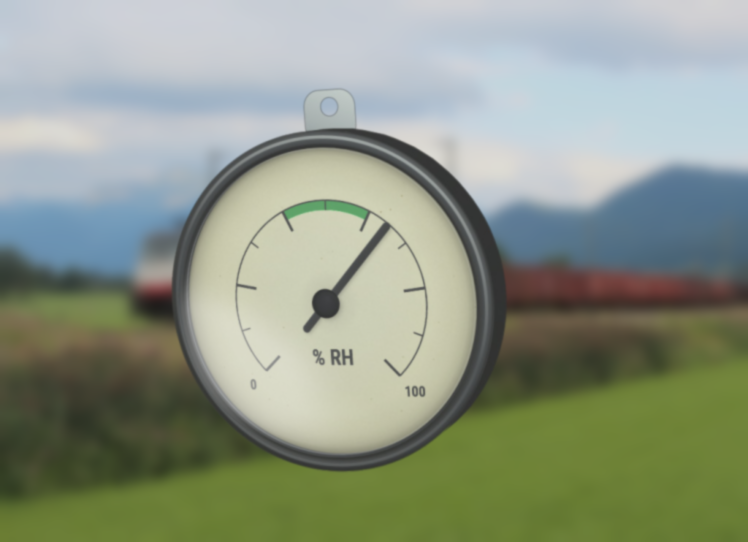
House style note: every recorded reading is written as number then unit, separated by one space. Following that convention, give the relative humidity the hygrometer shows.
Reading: 65 %
